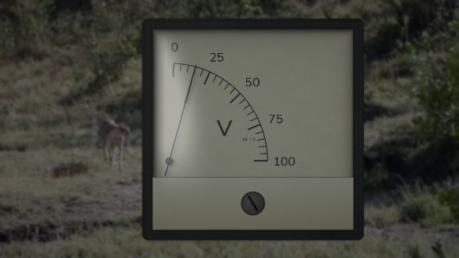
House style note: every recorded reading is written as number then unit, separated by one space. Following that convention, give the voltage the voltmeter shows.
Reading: 15 V
